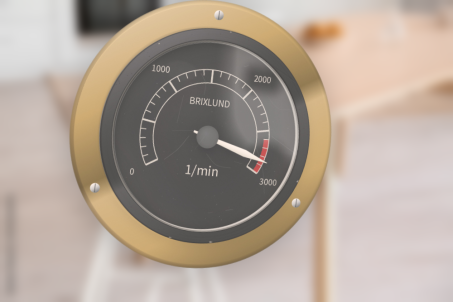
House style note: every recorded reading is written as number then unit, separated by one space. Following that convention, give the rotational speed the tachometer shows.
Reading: 2850 rpm
